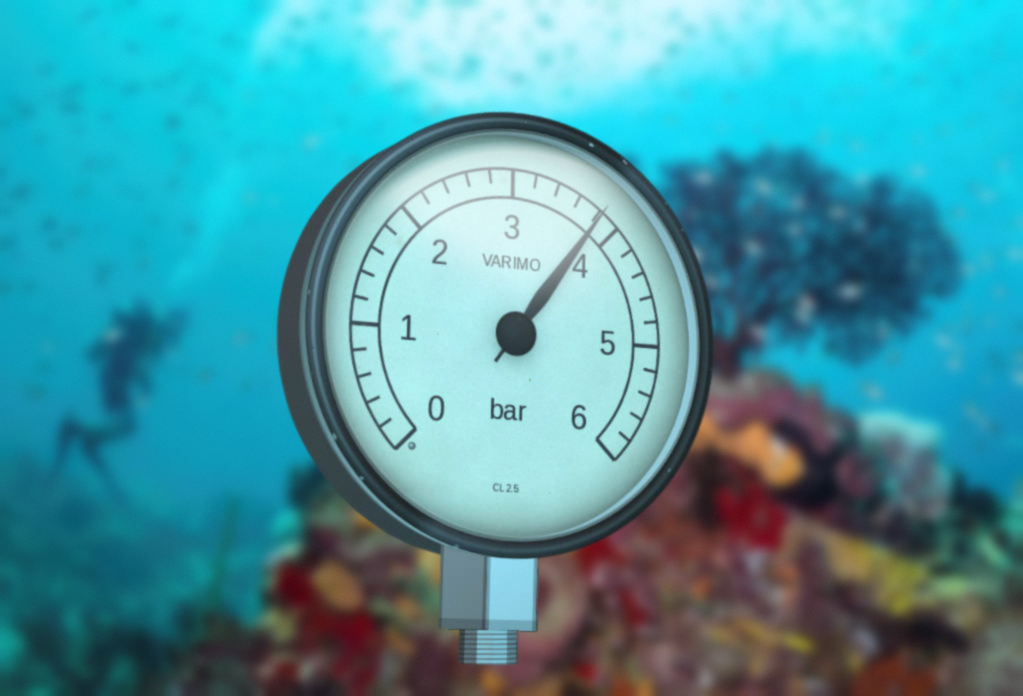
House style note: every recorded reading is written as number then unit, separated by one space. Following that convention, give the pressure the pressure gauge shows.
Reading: 3.8 bar
